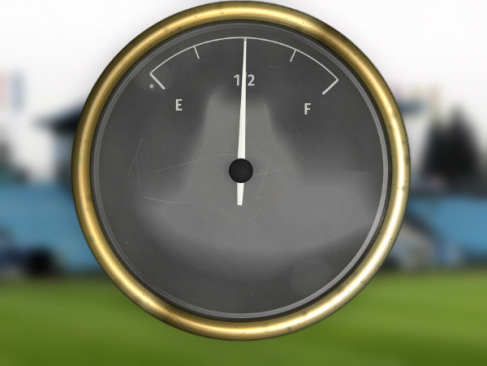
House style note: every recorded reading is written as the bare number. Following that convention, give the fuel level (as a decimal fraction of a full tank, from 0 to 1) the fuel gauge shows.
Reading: 0.5
